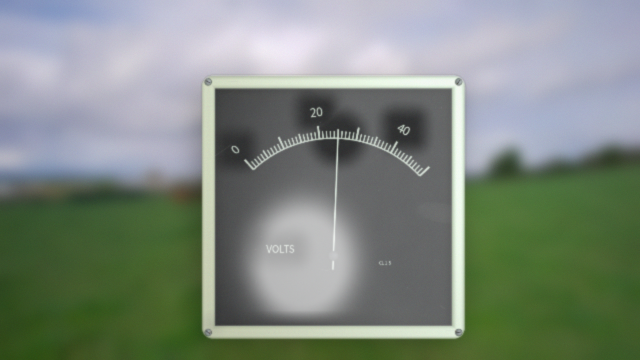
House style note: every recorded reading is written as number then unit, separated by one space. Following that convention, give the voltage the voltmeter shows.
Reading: 25 V
